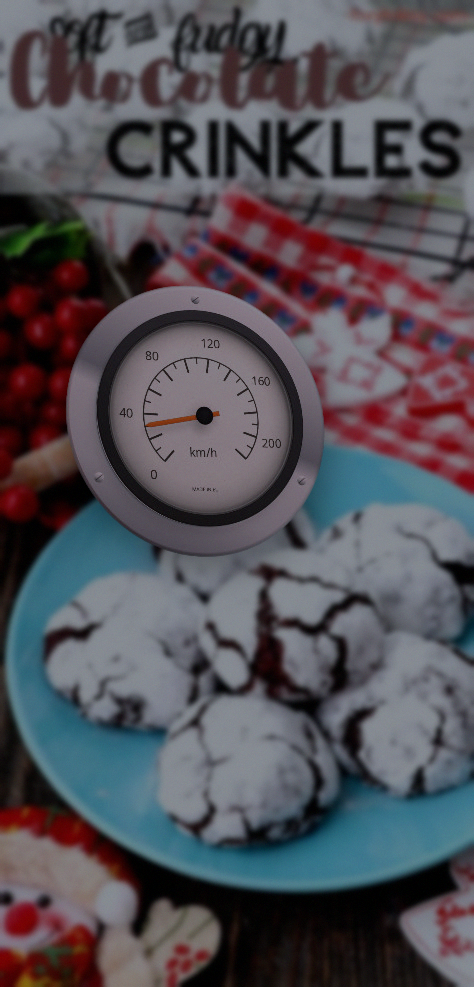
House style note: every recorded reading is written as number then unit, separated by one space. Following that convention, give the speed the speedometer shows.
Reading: 30 km/h
